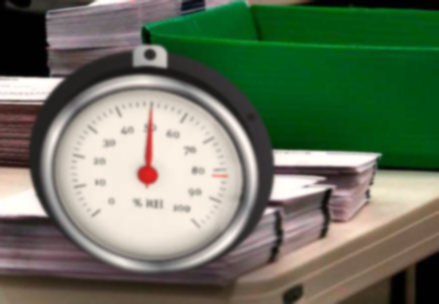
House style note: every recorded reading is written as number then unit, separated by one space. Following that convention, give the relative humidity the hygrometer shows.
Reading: 50 %
